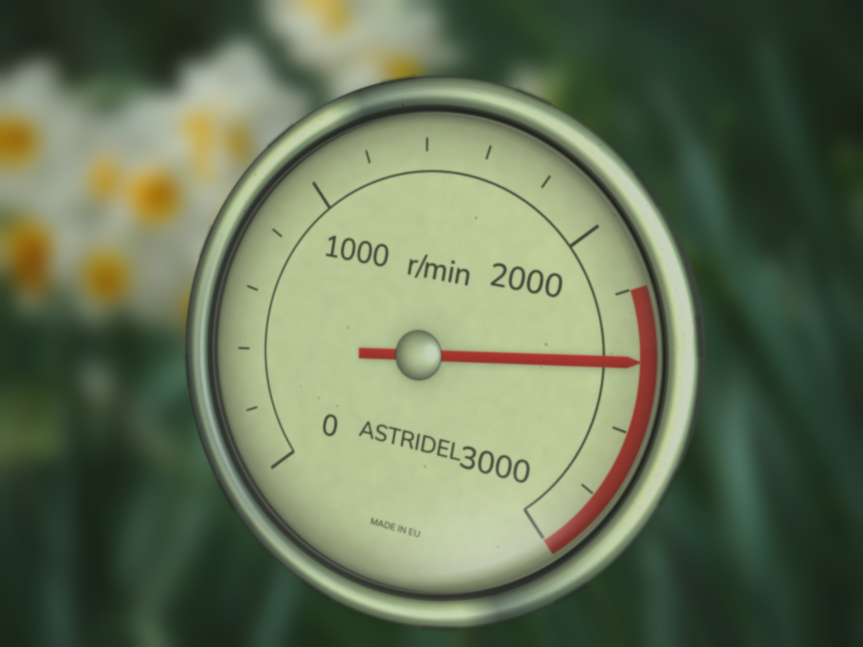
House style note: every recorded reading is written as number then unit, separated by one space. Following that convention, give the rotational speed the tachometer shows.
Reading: 2400 rpm
